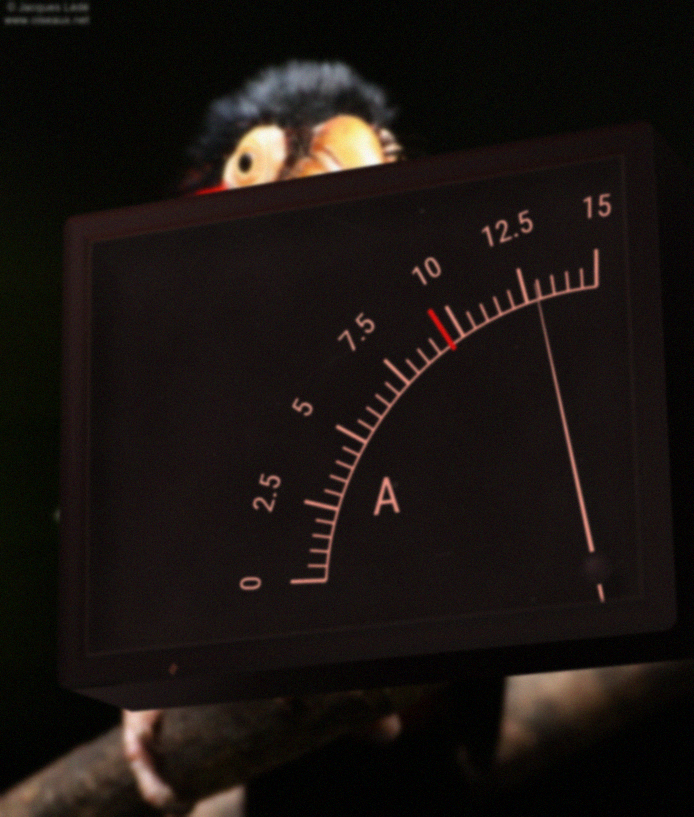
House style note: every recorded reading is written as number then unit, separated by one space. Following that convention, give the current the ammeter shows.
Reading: 13 A
